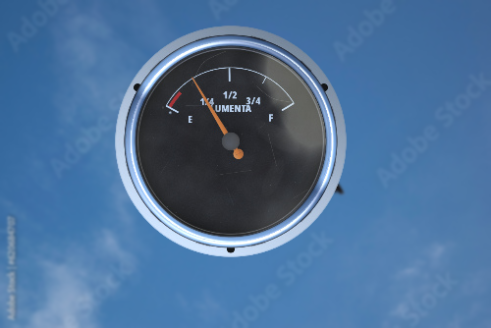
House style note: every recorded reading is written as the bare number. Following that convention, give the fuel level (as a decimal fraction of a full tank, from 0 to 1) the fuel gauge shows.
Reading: 0.25
